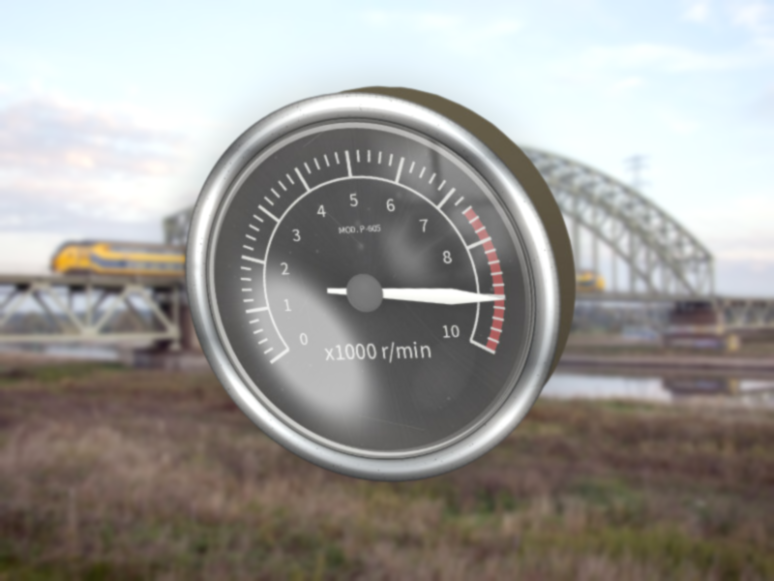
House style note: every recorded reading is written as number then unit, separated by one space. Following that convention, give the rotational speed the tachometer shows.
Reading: 9000 rpm
